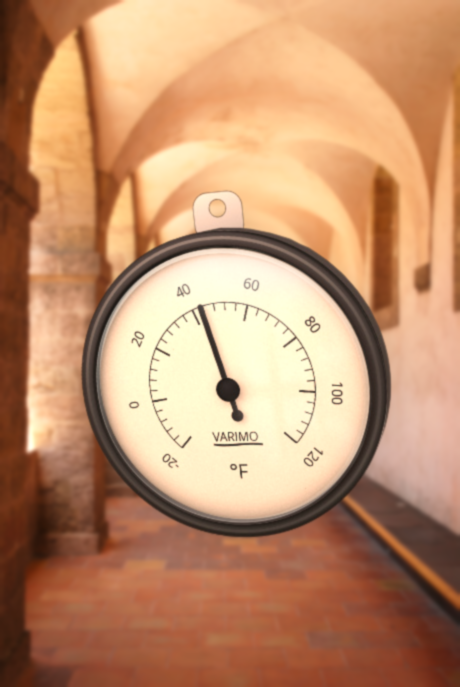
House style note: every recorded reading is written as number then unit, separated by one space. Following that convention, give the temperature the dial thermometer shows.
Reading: 44 °F
